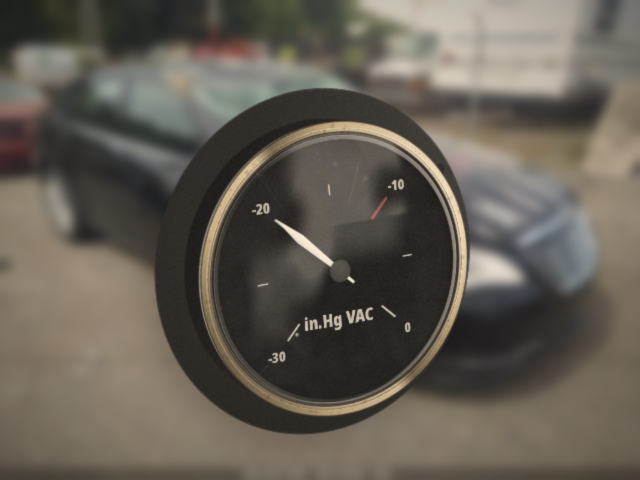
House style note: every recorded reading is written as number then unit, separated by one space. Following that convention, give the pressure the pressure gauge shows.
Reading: -20 inHg
